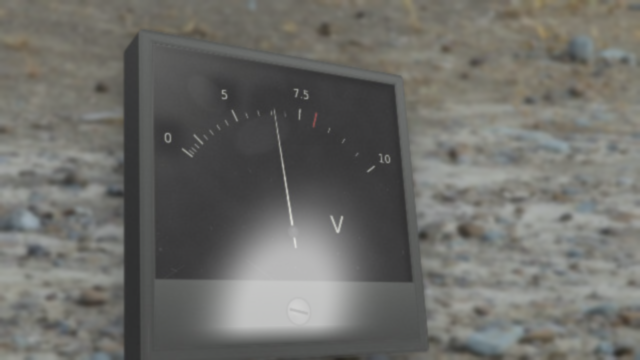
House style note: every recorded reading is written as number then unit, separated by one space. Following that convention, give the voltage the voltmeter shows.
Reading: 6.5 V
